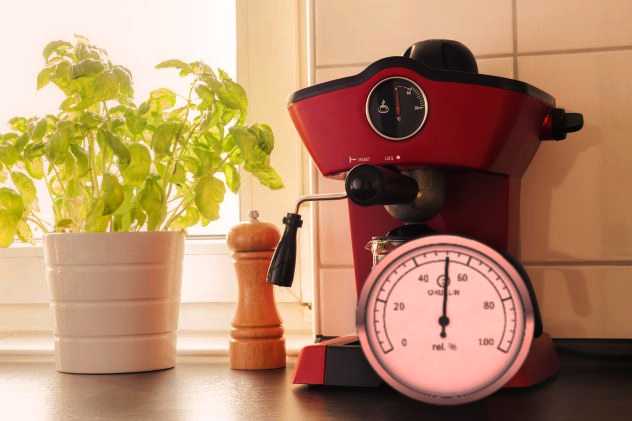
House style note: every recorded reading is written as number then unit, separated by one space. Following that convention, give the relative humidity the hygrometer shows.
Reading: 52 %
